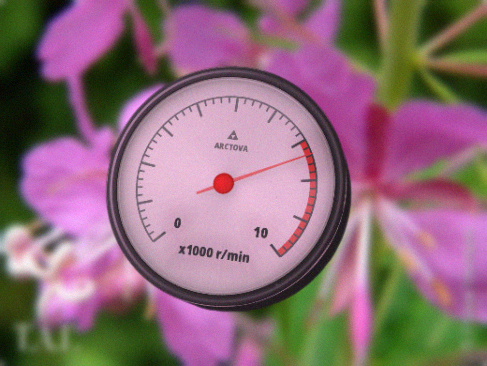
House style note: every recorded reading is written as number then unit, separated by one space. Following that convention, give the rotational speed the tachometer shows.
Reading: 7400 rpm
